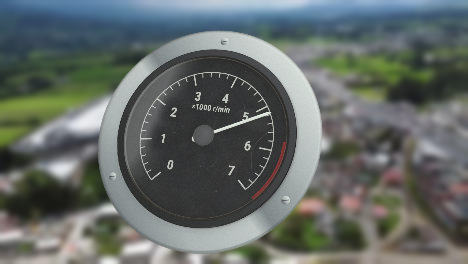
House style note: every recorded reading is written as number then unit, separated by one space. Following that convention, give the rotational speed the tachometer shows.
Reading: 5200 rpm
